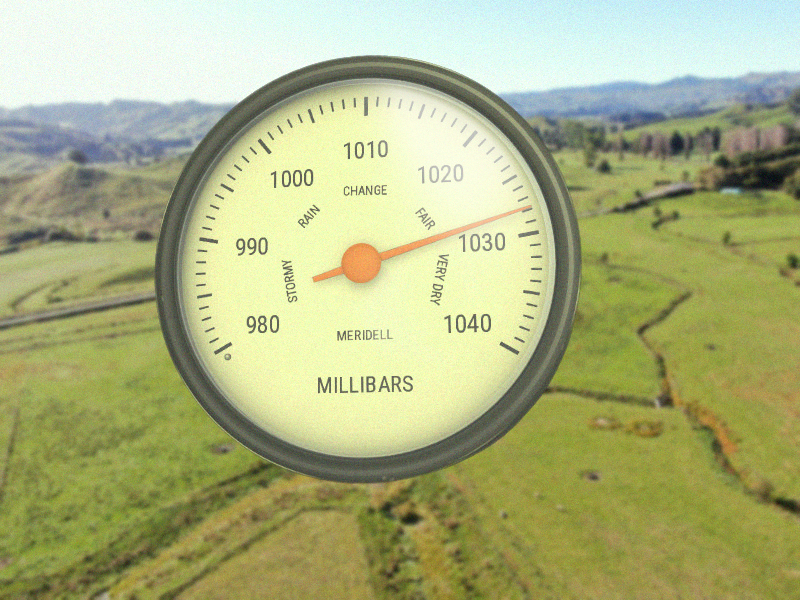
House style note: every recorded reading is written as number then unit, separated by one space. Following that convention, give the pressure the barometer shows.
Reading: 1028 mbar
